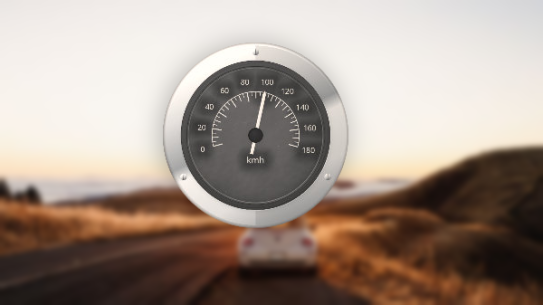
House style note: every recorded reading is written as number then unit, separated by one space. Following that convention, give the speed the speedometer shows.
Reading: 100 km/h
